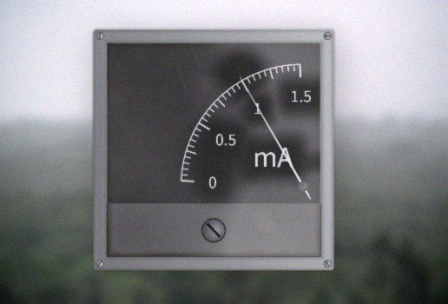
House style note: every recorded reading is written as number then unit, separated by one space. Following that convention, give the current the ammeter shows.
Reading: 1 mA
